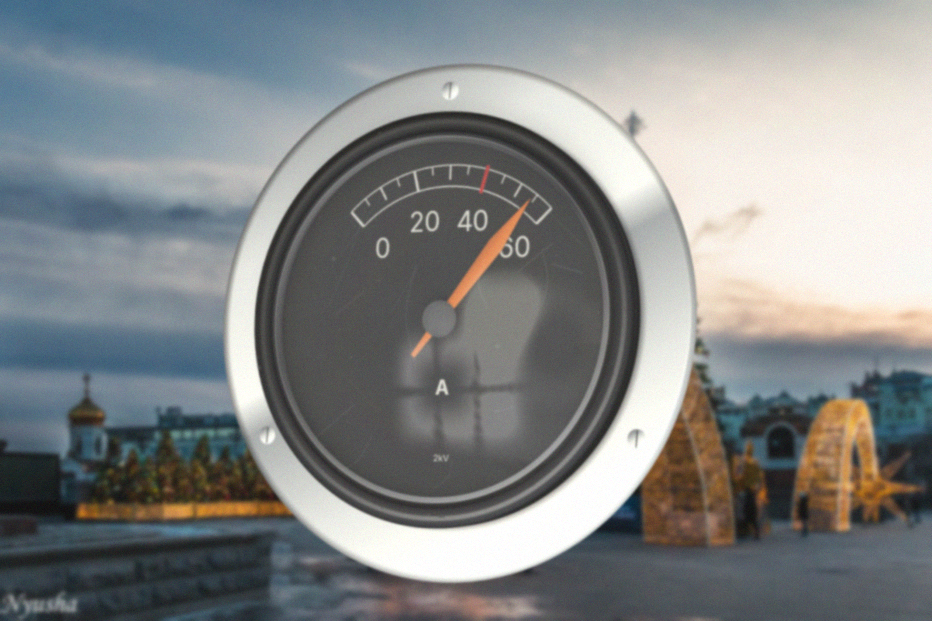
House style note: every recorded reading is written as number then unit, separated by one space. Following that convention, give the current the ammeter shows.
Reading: 55 A
